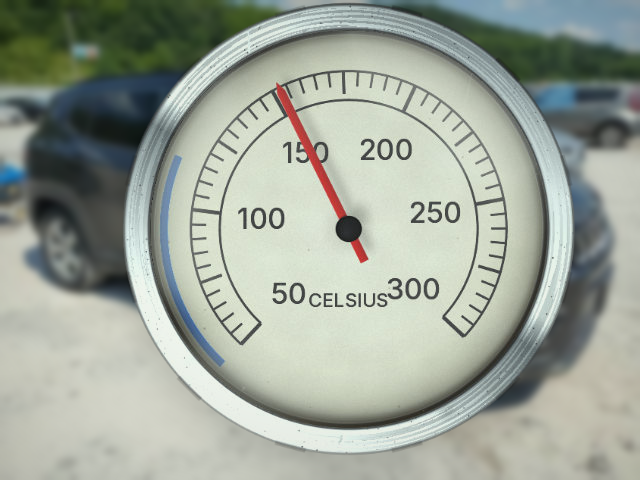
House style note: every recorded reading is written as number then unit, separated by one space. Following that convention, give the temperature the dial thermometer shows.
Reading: 152.5 °C
